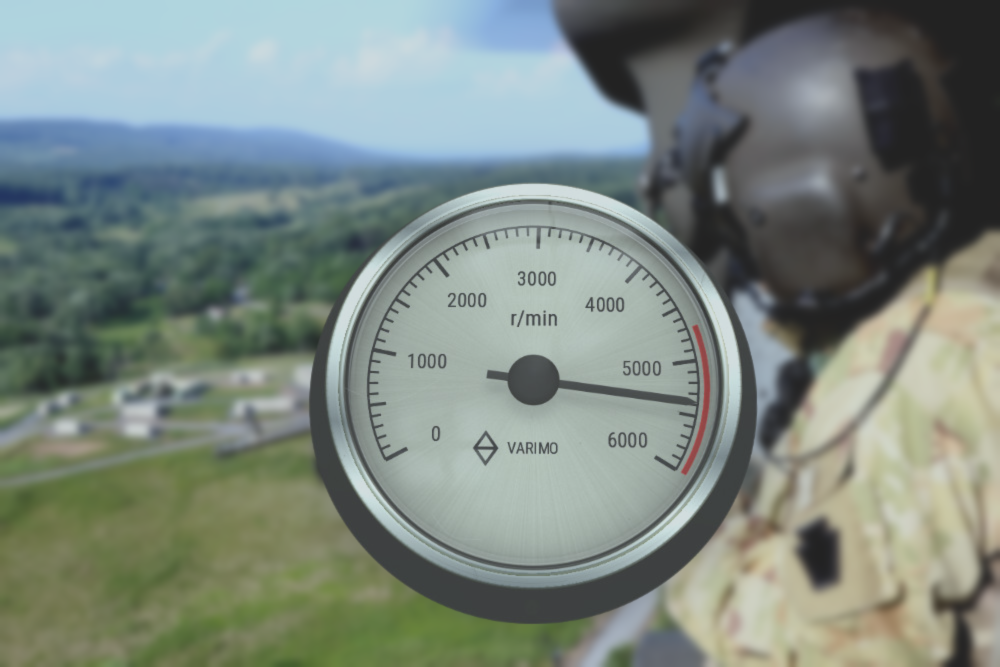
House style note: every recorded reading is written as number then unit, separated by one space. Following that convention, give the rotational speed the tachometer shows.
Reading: 5400 rpm
